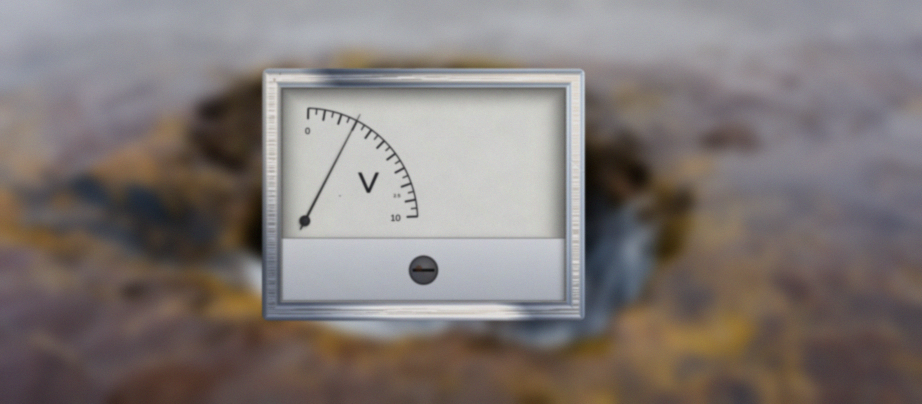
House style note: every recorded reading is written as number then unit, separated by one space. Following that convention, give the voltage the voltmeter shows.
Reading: 3 V
